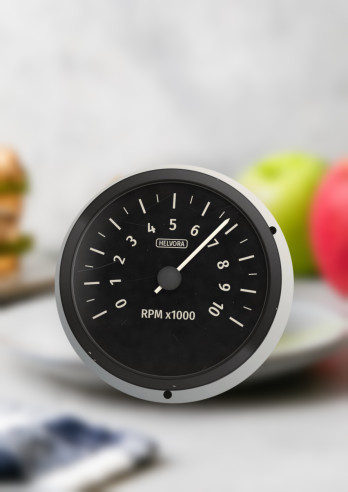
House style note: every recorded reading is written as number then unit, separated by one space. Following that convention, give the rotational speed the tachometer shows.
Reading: 6750 rpm
